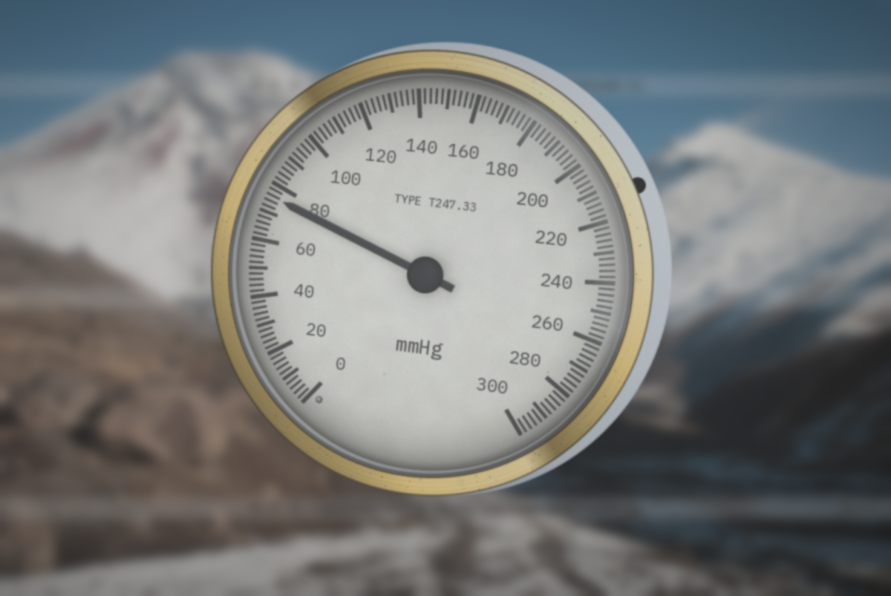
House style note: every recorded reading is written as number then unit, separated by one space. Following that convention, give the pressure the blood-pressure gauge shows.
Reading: 76 mmHg
